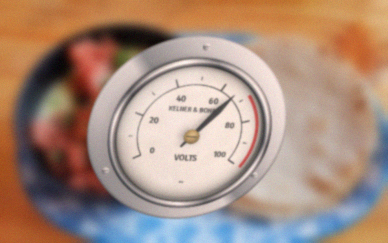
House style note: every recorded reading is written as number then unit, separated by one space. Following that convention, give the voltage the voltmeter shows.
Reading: 65 V
